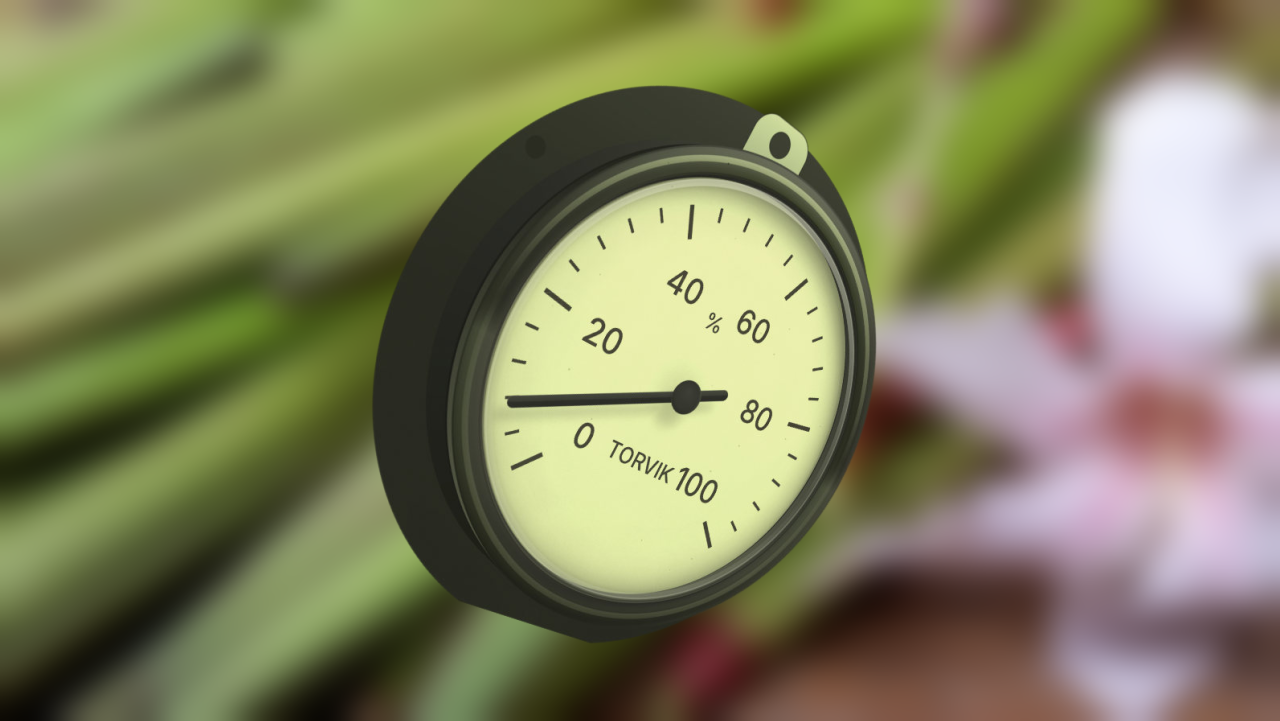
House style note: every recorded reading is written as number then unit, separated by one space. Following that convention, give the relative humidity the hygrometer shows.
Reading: 8 %
